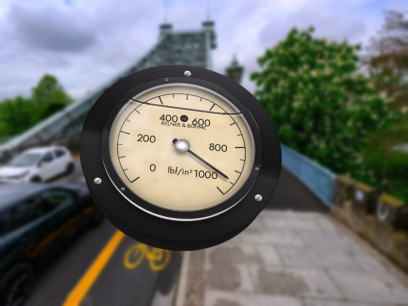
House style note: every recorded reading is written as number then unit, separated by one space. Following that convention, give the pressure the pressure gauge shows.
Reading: 950 psi
